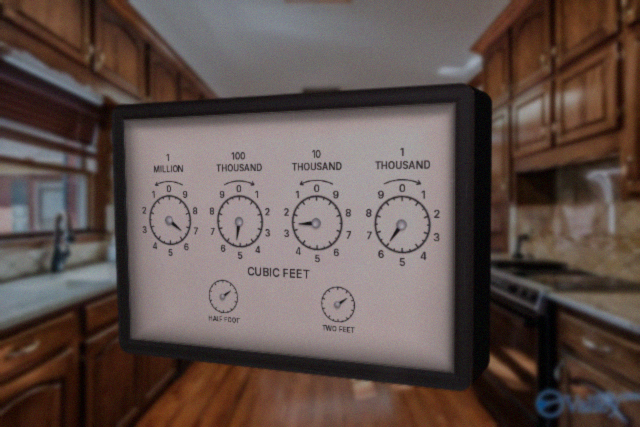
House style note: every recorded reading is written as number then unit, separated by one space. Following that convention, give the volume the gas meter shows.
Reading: 652600 ft³
